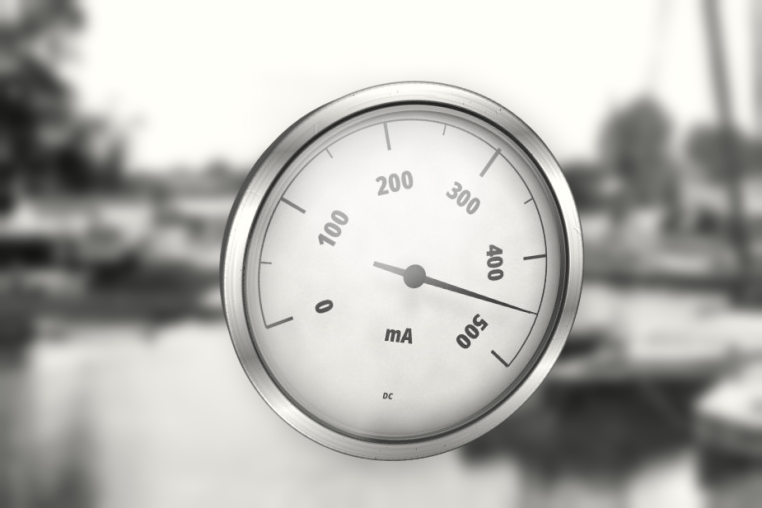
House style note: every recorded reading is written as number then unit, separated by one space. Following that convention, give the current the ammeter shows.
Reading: 450 mA
